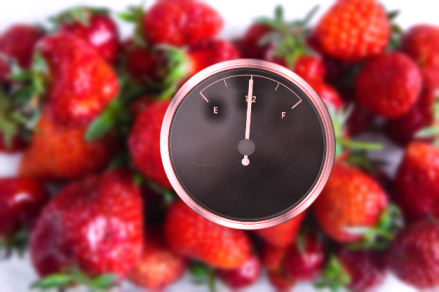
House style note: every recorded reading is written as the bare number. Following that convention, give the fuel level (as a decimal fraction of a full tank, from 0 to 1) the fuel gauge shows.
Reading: 0.5
